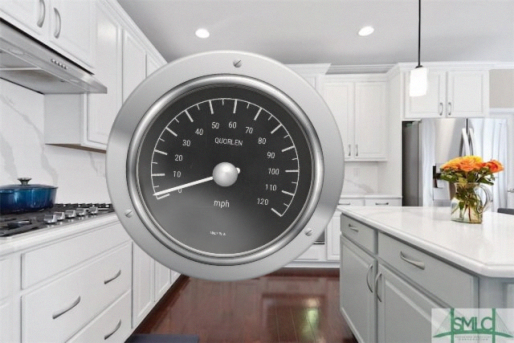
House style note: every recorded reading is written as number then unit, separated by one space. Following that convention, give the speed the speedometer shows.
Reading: 2.5 mph
